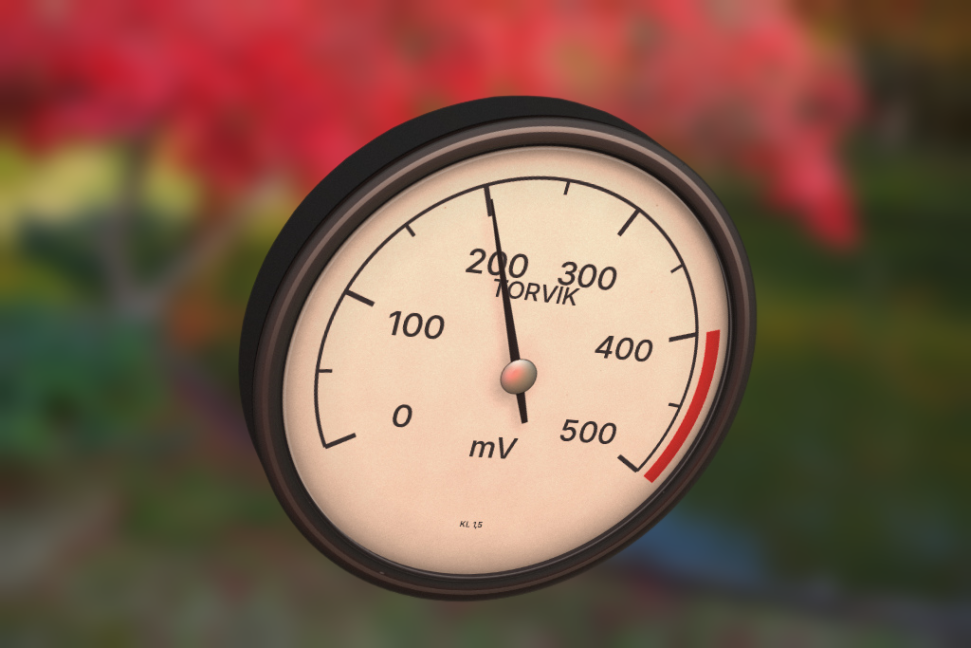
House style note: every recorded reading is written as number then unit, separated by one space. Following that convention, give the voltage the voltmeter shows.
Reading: 200 mV
